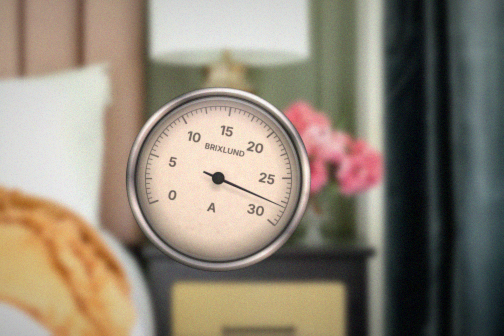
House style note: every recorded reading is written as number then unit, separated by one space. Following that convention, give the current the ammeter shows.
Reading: 28 A
